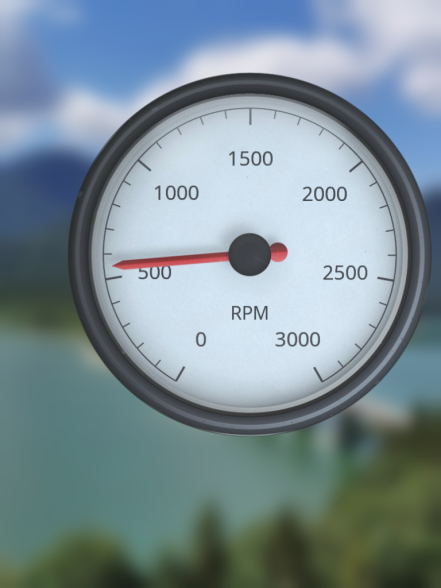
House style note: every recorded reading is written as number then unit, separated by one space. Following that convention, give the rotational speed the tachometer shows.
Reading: 550 rpm
